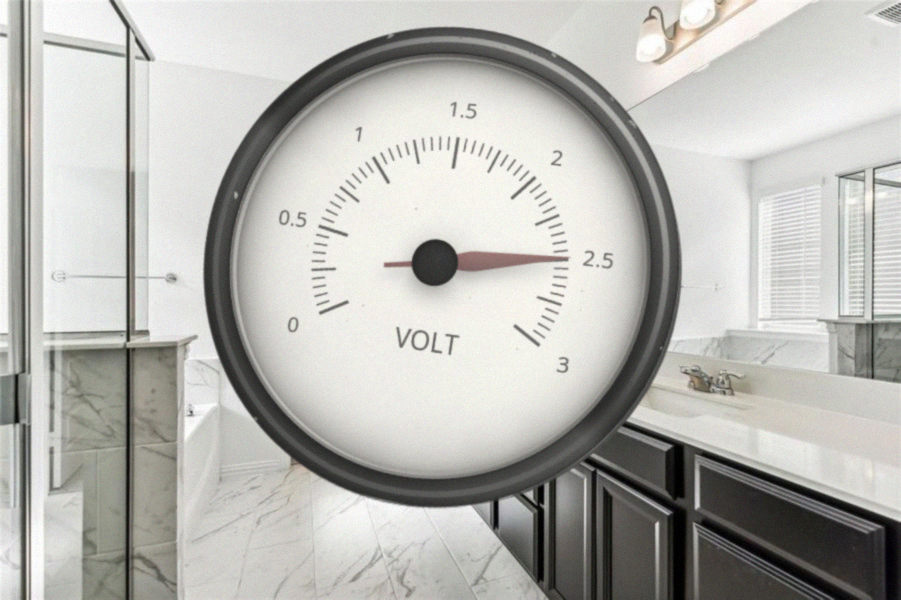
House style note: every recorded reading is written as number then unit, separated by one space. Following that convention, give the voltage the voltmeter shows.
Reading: 2.5 V
